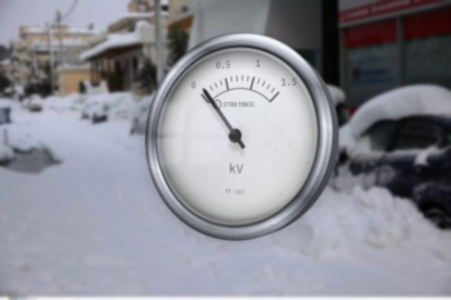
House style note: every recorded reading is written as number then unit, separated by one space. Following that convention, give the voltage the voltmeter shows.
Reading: 0.1 kV
